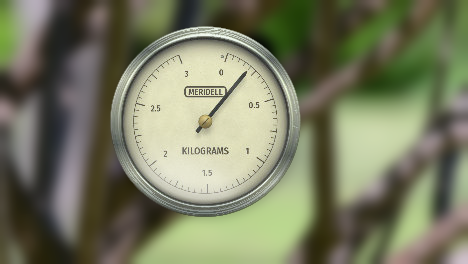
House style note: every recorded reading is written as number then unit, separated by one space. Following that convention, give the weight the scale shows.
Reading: 0.2 kg
